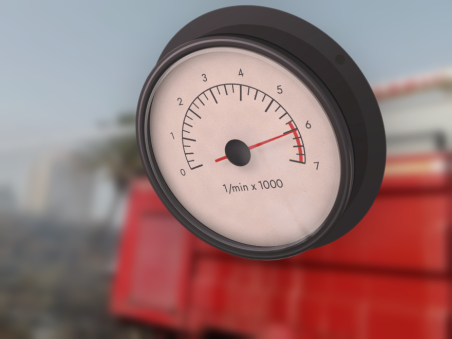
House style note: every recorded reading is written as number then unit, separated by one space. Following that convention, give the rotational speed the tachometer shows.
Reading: 6000 rpm
